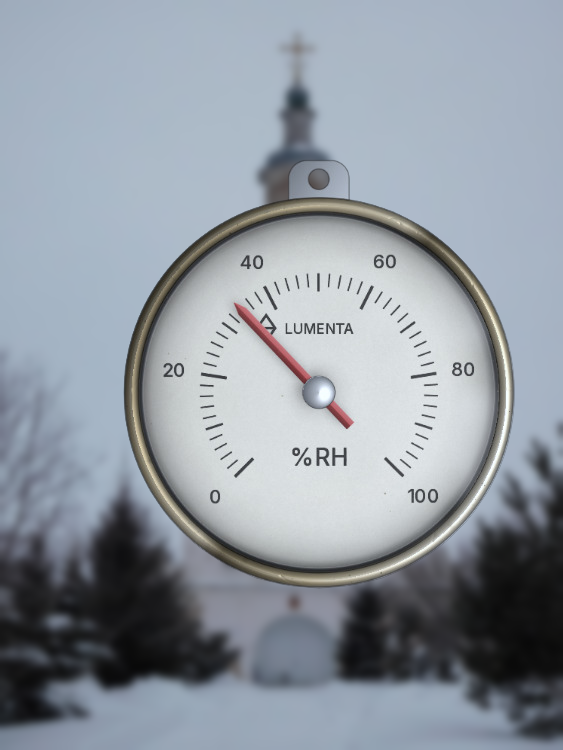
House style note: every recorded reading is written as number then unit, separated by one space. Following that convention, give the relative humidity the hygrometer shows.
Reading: 34 %
